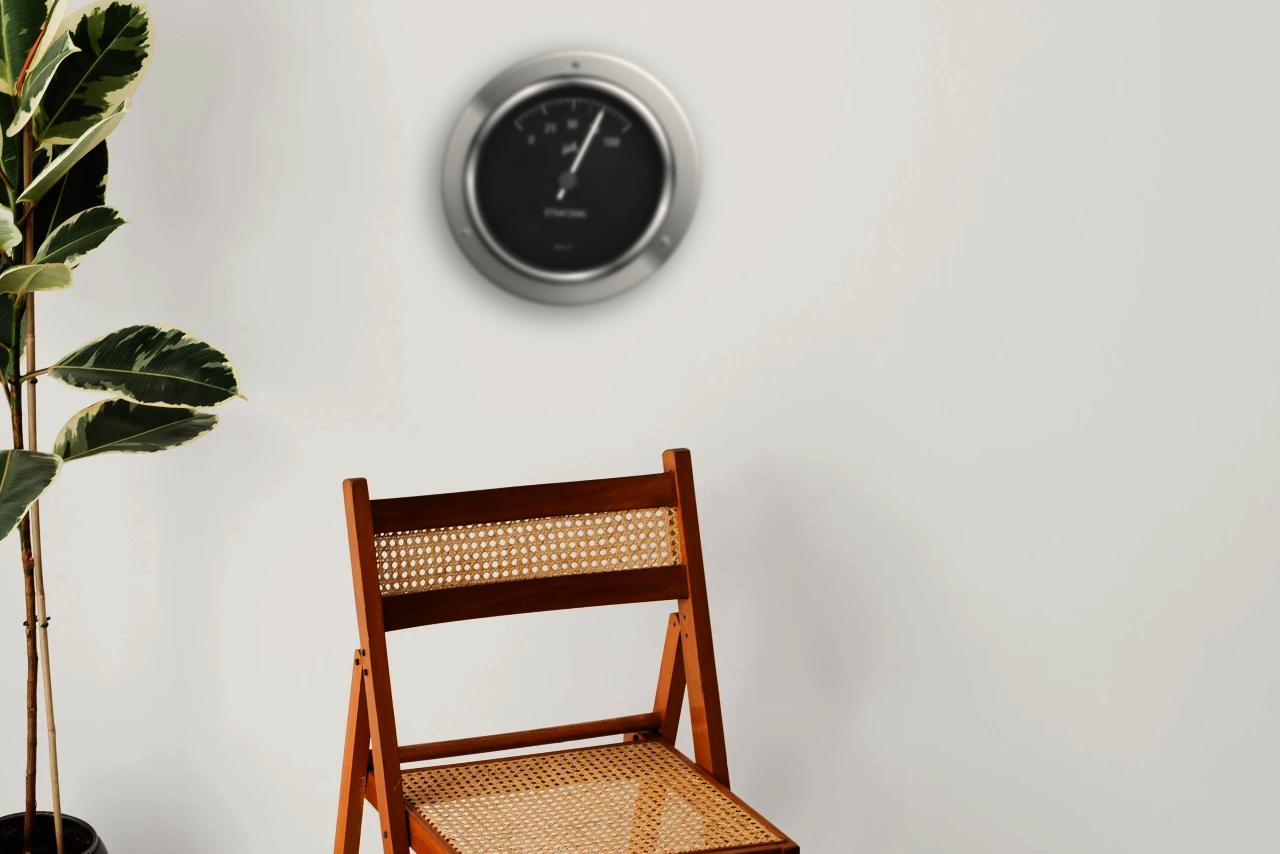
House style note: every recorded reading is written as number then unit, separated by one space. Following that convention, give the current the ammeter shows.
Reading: 75 µA
